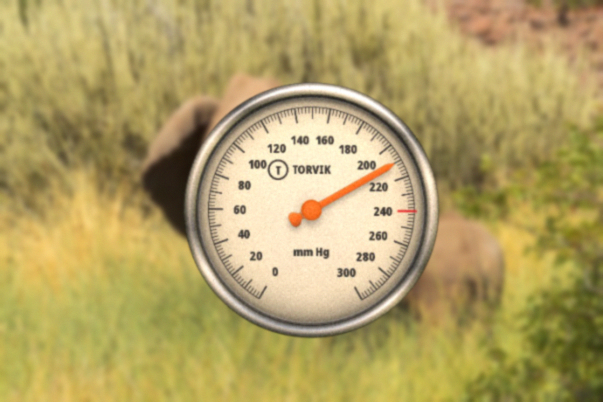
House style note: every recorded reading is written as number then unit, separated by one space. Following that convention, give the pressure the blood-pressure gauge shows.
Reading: 210 mmHg
